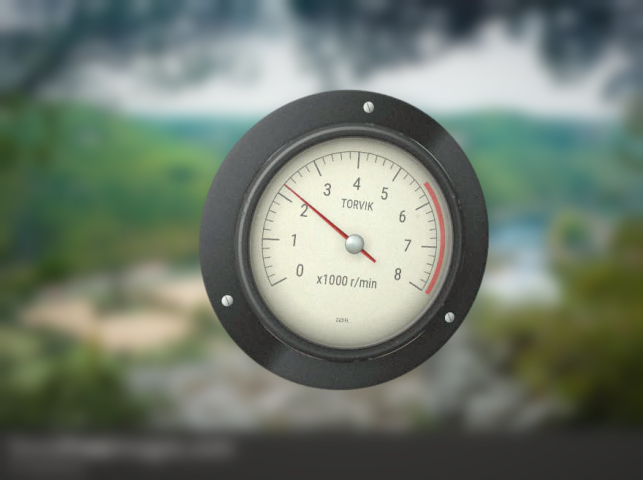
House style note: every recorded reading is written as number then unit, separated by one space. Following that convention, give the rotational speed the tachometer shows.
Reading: 2200 rpm
